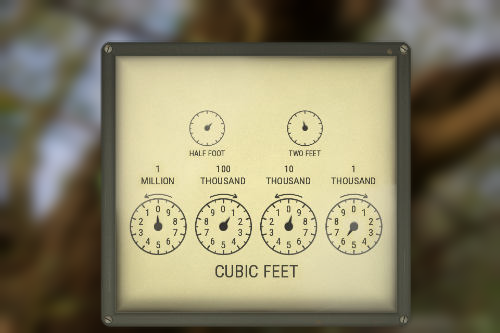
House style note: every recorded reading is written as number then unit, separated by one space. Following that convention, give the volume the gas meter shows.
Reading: 9600 ft³
